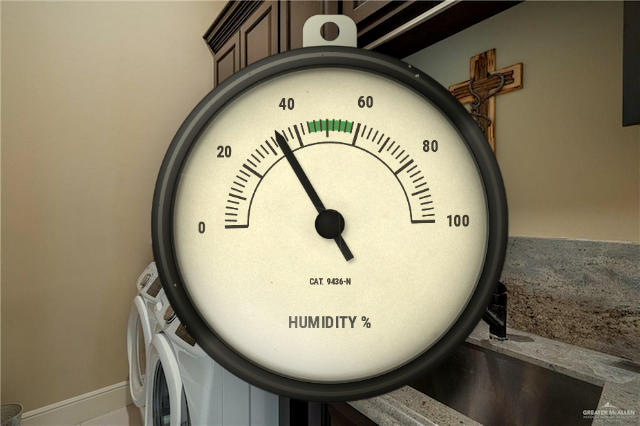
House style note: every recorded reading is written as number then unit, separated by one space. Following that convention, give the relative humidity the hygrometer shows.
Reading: 34 %
